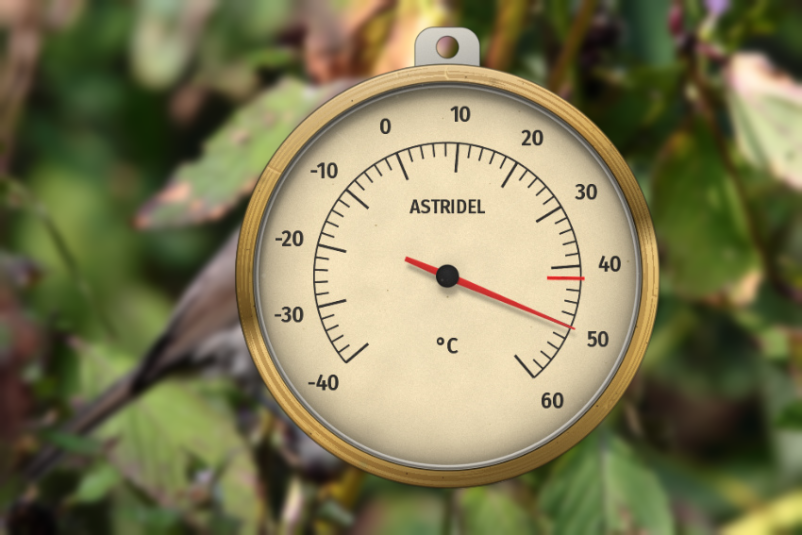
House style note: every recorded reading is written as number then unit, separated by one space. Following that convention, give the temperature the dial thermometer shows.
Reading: 50 °C
